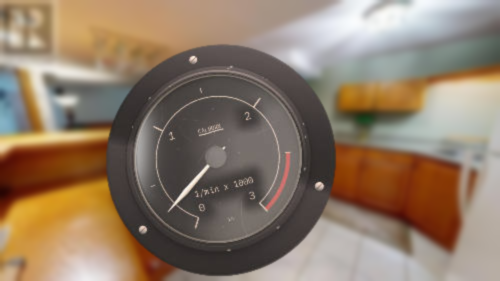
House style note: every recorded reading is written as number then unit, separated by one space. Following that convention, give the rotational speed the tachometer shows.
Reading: 250 rpm
